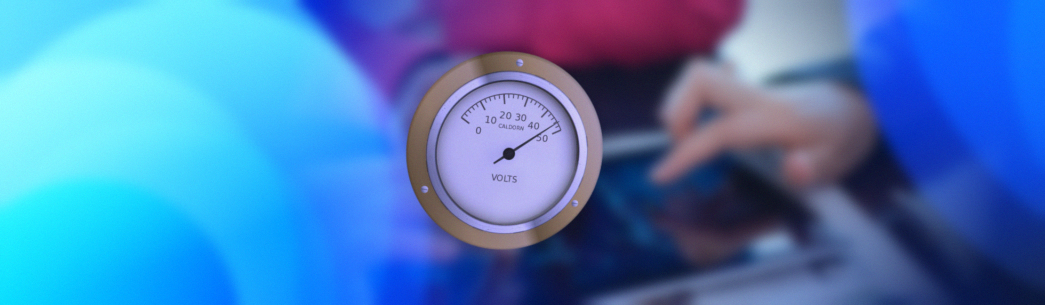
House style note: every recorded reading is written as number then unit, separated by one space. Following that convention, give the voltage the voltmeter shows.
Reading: 46 V
